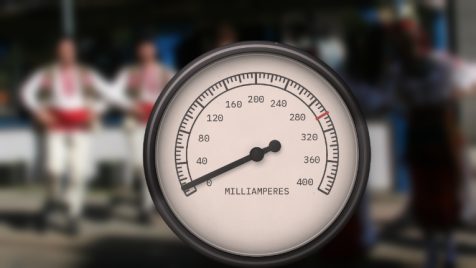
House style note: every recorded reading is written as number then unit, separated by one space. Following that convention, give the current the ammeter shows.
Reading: 10 mA
